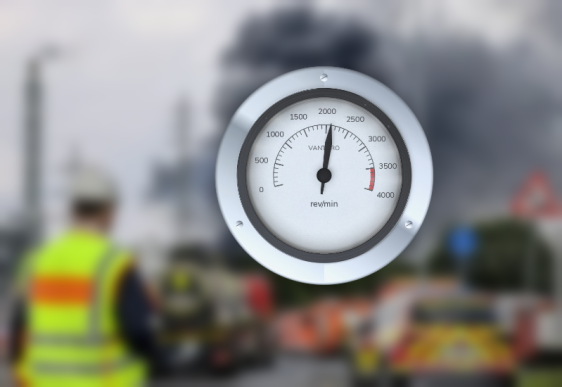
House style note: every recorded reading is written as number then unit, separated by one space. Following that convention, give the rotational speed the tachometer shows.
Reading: 2100 rpm
